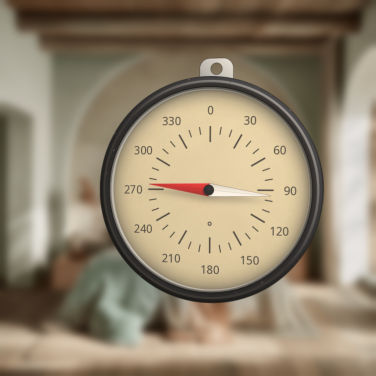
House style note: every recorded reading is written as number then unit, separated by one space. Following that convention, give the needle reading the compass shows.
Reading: 275 °
